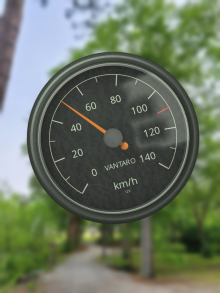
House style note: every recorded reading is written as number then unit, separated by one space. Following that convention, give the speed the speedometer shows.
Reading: 50 km/h
